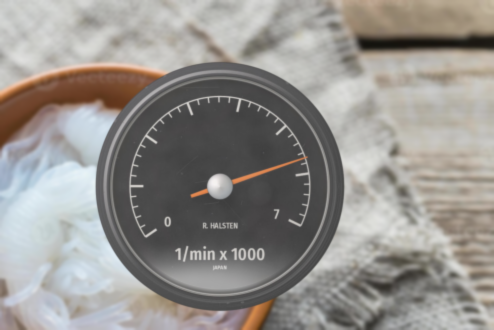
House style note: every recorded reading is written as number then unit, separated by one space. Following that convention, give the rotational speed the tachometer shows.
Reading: 5700 rpm
